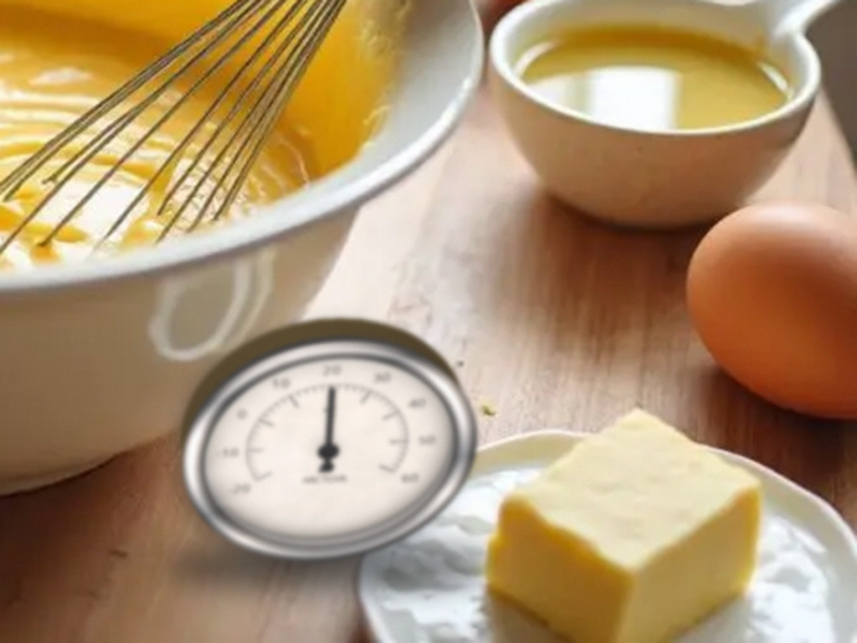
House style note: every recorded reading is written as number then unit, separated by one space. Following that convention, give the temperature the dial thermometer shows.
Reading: 20 °C
